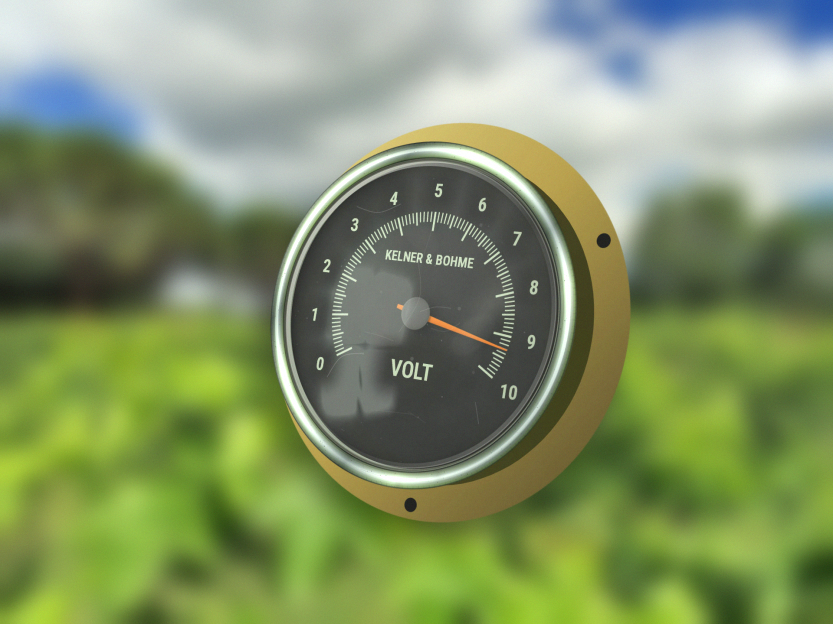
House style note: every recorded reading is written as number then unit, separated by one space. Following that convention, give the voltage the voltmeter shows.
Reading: 9.3 V
